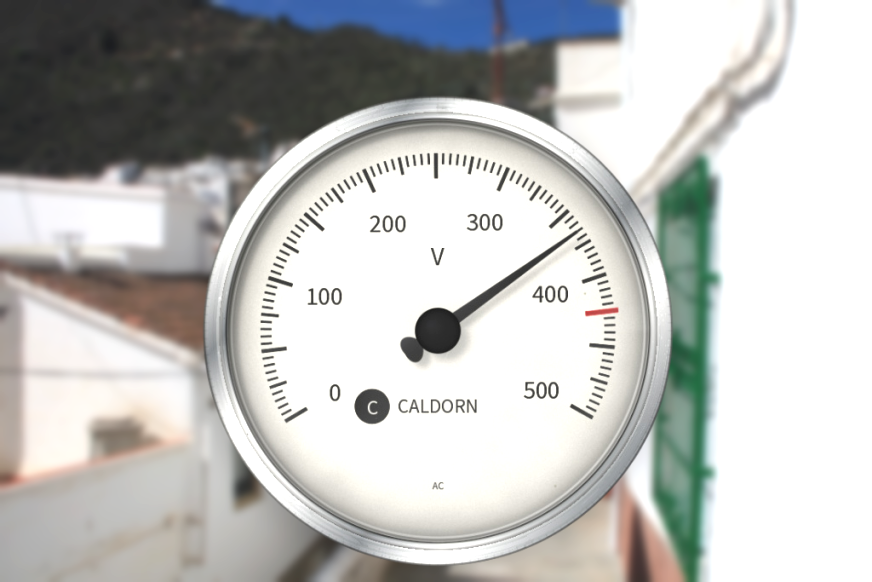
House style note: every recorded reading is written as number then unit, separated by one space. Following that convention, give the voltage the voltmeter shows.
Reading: 365 V
